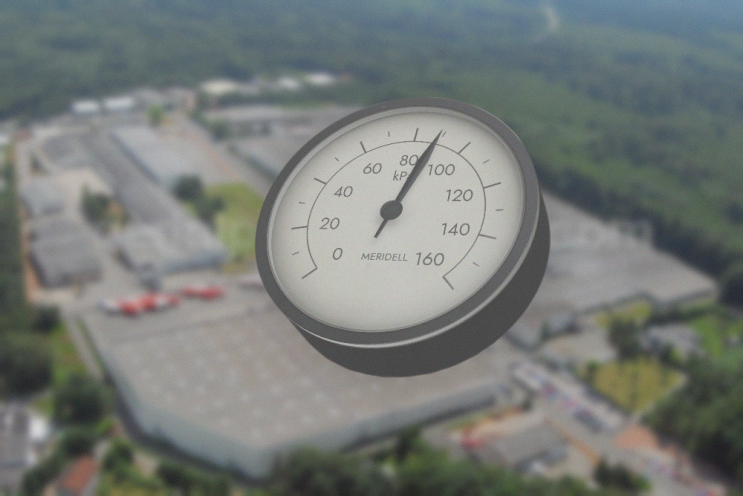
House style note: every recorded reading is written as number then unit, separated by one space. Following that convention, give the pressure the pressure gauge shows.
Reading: 90 kPa
